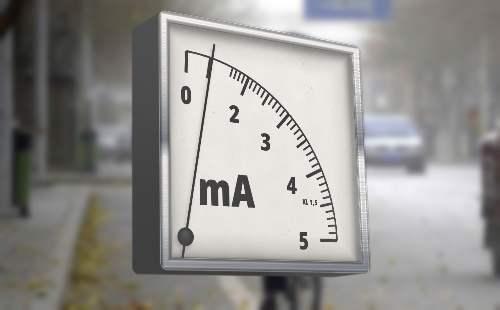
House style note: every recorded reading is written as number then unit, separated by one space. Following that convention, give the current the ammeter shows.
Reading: 1 mA
